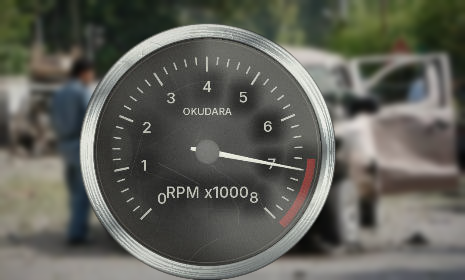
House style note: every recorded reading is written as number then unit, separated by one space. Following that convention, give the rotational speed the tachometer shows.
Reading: 7000 rpm
